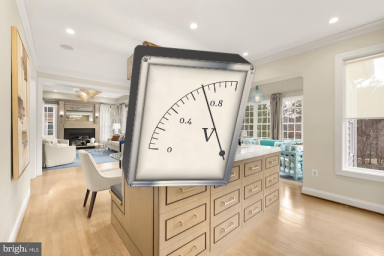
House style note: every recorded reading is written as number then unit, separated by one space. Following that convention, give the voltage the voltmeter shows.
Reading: 0.7 V
